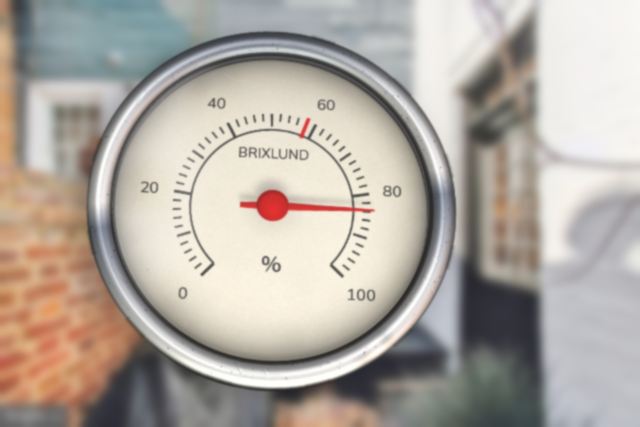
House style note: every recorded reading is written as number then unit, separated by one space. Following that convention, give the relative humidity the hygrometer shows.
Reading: 84 %
